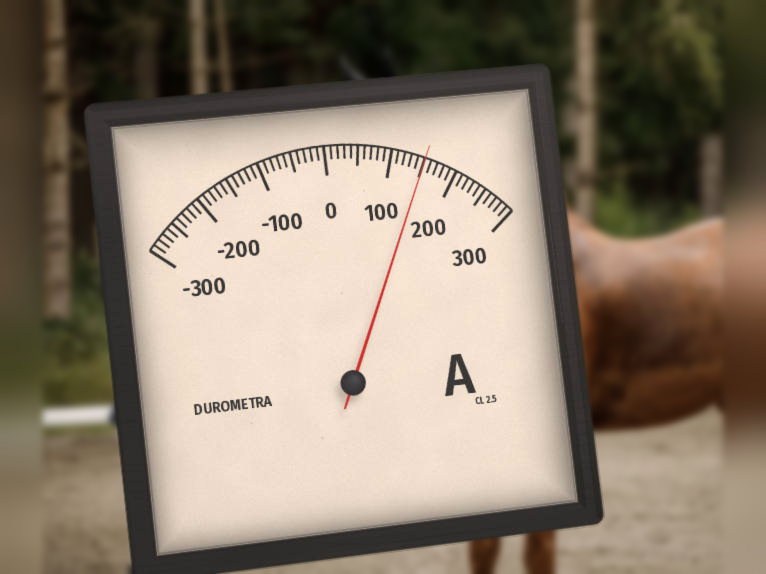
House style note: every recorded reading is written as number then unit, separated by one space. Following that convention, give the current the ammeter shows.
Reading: 150 A
